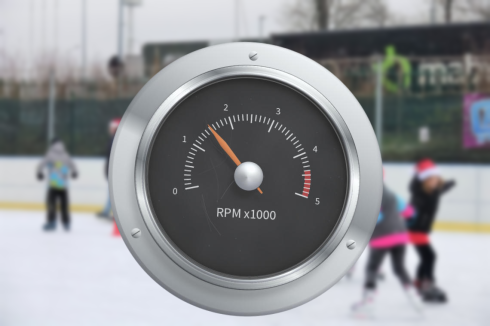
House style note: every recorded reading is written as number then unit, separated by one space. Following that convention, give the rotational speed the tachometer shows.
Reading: 1500 rpm
